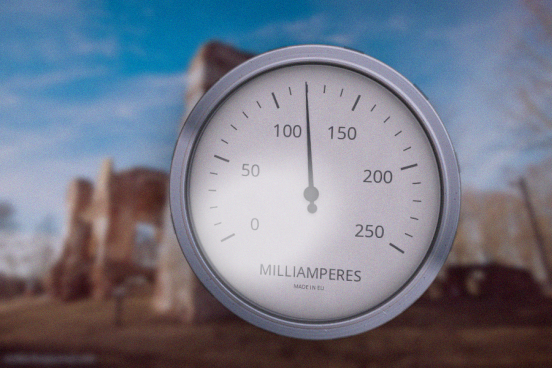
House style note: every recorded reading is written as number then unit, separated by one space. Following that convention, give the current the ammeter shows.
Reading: 120 mA
